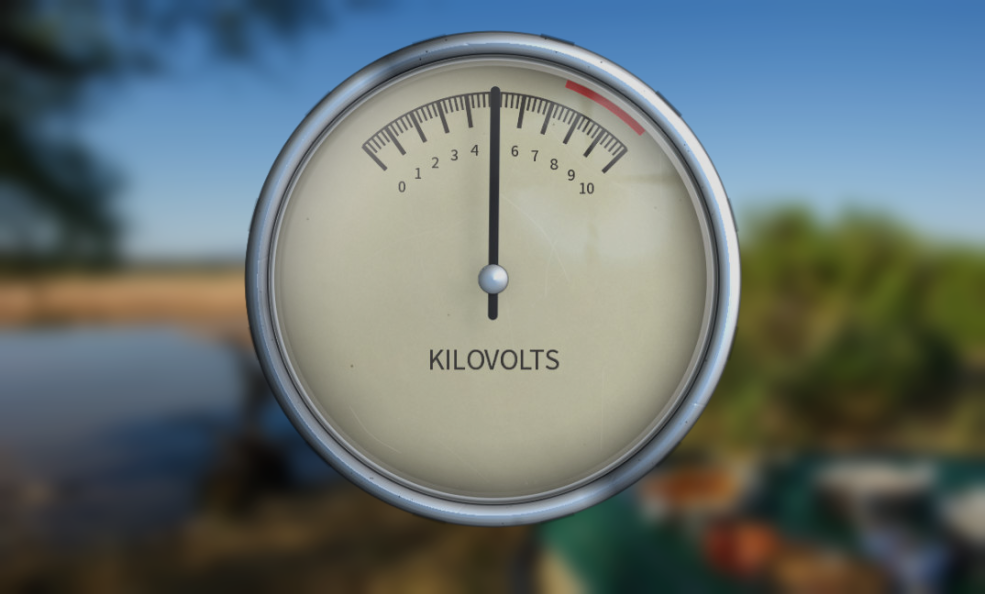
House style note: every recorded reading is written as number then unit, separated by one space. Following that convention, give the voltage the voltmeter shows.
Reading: 5 kV
